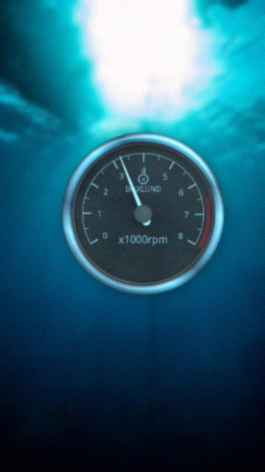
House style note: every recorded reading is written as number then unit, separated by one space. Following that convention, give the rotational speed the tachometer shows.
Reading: 3250 rpm
